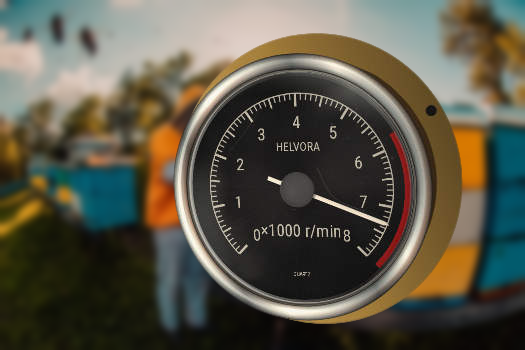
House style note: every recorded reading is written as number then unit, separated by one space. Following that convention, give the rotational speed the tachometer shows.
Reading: 7300 rpm
